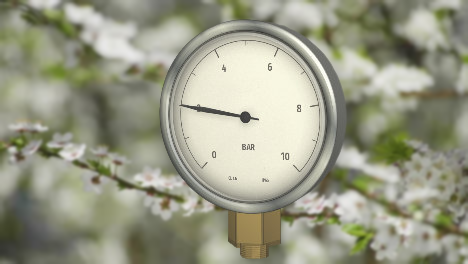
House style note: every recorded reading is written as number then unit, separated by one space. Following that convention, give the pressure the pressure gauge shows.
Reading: 2 bar
